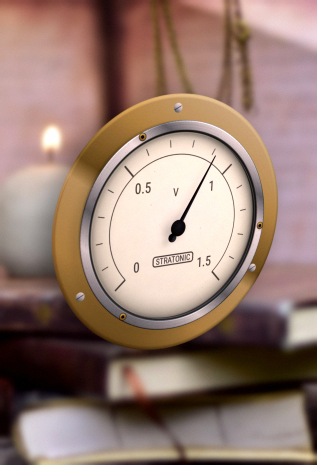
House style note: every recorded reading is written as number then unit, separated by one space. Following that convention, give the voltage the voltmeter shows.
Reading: 0.9 V
